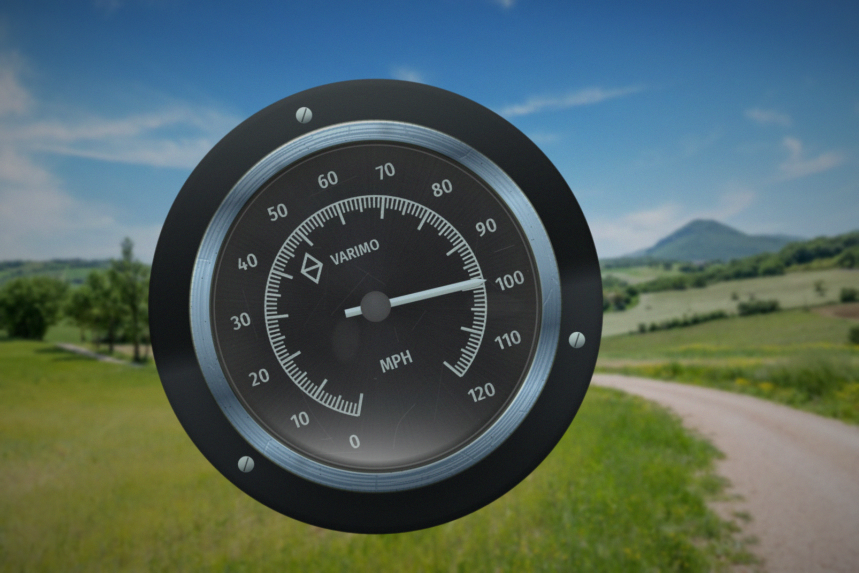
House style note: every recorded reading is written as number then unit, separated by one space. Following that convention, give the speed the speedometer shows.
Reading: 99 mph
